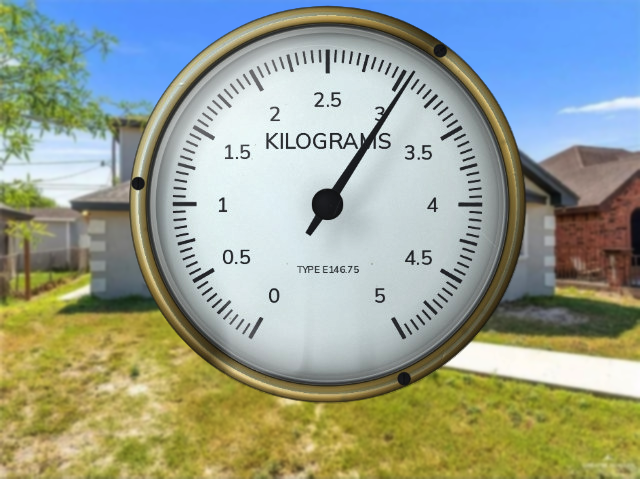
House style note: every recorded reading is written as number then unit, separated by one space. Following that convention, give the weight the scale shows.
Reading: 3.05 kg
